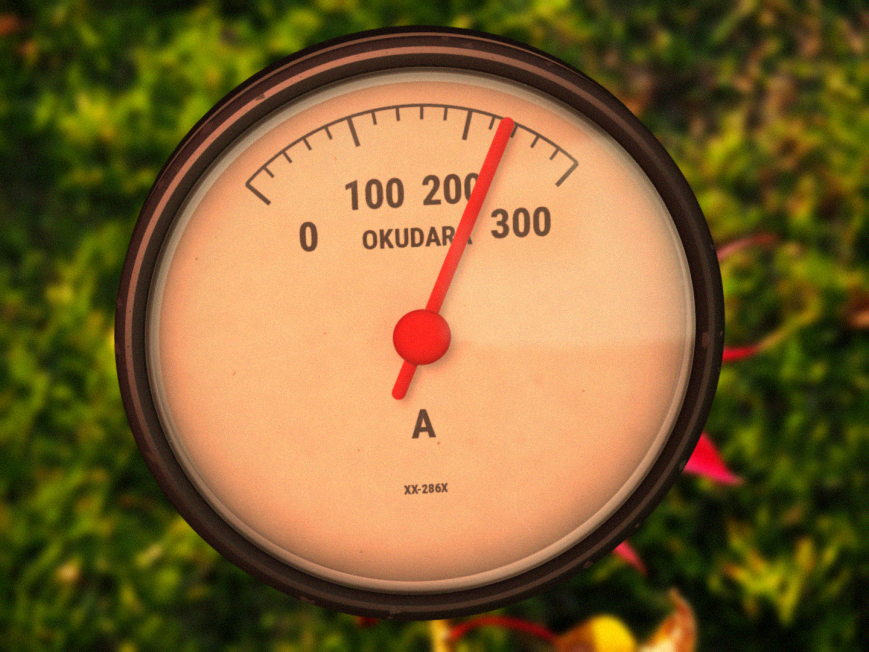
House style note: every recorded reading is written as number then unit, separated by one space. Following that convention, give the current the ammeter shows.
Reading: 230 A
